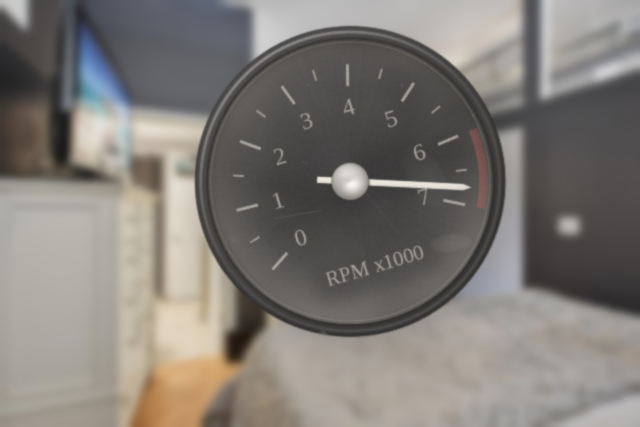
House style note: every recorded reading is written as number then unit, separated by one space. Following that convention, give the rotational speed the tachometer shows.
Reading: 6750 rpm
